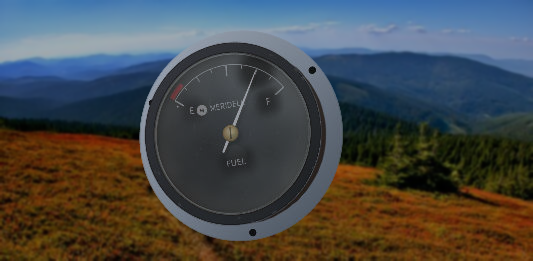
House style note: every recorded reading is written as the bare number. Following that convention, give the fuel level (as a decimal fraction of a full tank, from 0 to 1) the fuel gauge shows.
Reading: 0.75
